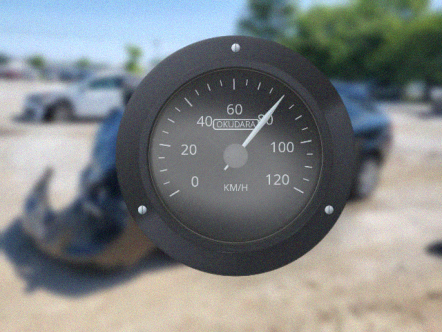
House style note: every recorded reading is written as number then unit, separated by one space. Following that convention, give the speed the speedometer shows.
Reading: 80 km/h
